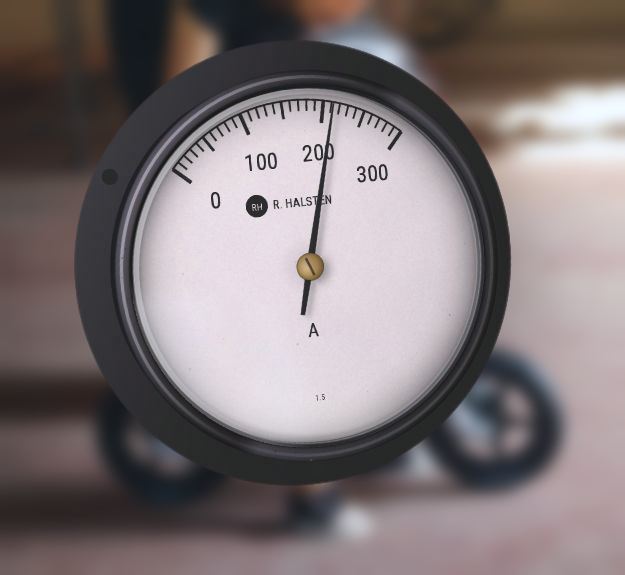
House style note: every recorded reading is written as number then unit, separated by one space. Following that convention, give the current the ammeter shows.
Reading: 210 A
